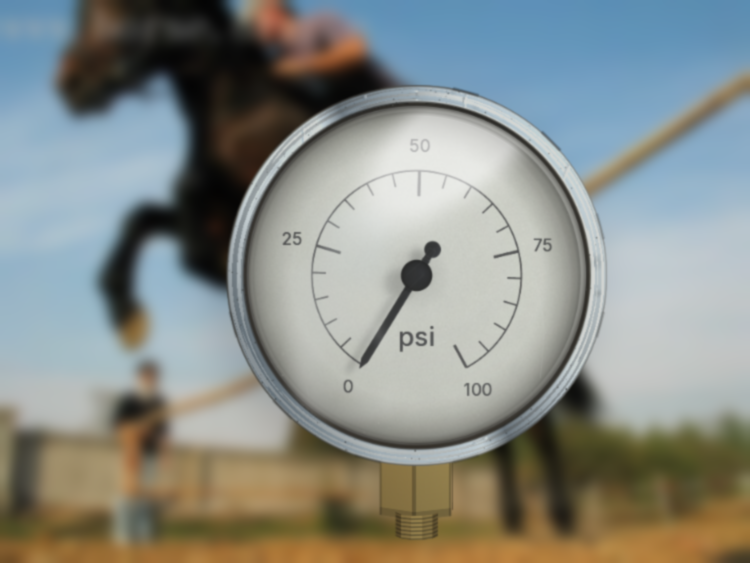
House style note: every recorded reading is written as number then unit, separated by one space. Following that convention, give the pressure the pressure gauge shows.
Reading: 0 psi
